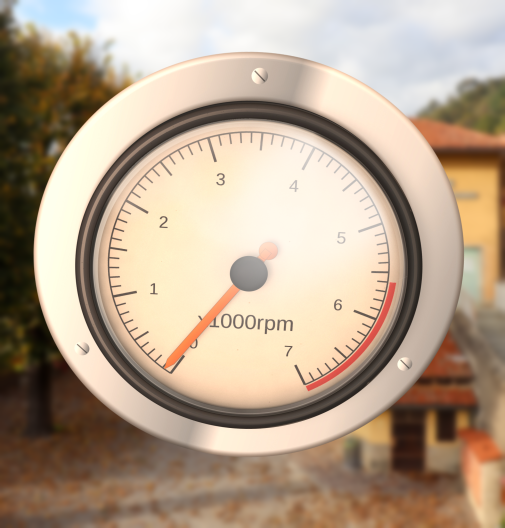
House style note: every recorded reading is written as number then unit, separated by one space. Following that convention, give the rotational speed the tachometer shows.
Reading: 100 rpm
